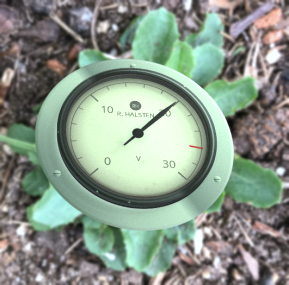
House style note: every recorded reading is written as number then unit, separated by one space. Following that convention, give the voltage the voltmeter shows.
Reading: 20 V
